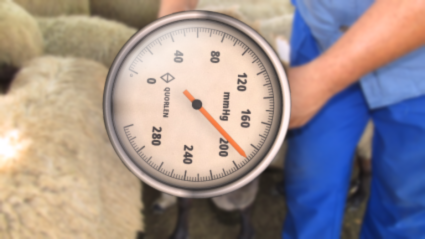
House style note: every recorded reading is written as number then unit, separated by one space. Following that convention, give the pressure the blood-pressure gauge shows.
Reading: 190 mmHg
